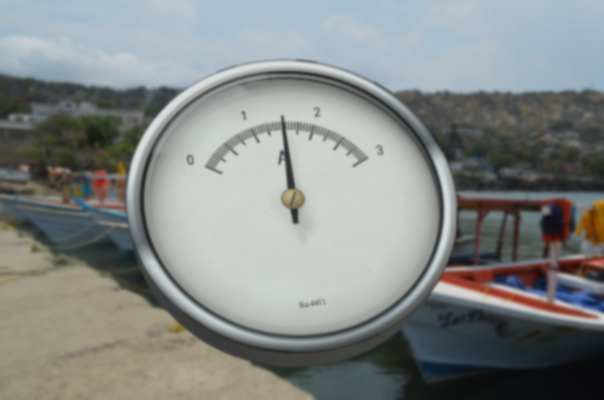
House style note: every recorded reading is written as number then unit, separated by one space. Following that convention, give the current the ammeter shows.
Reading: 1.5 A
